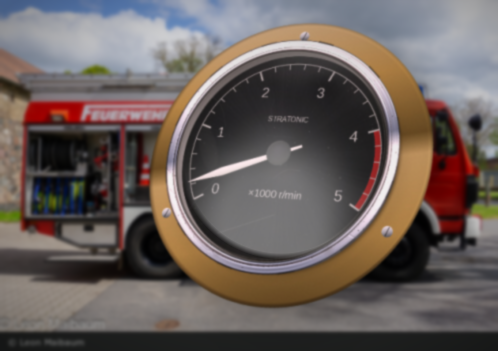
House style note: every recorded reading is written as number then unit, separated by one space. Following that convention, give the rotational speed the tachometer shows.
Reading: 200 rpm
